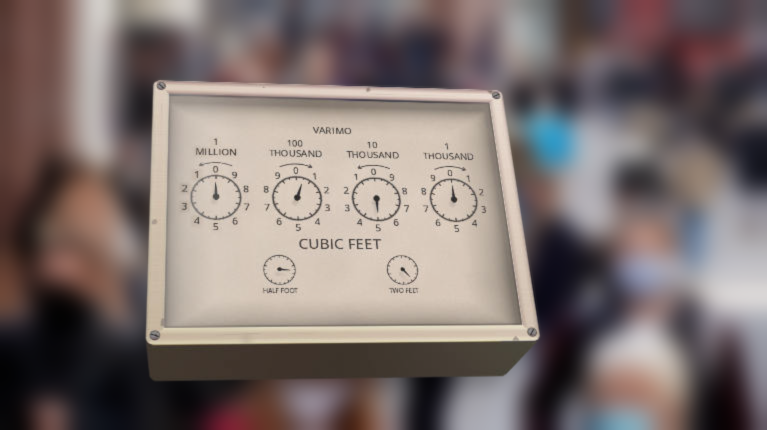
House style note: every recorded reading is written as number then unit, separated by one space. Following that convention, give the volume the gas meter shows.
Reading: 5000 ft³
